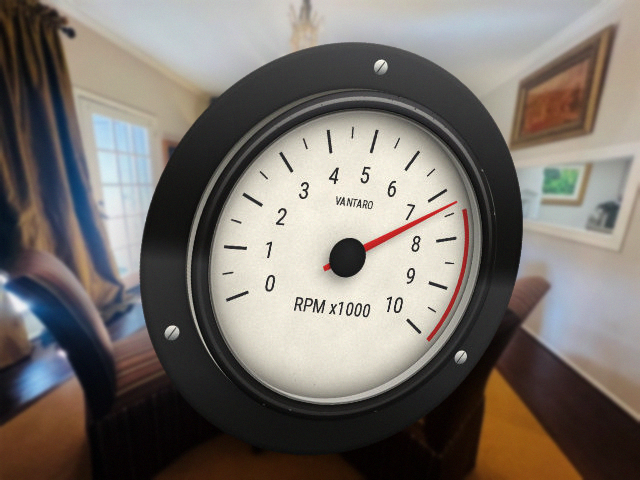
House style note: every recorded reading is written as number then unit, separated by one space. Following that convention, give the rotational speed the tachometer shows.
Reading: 7250 rpm
